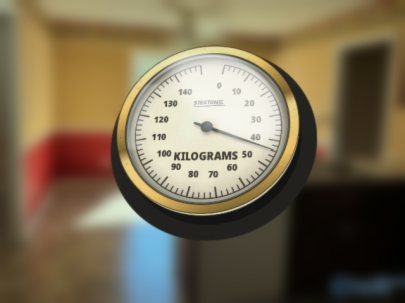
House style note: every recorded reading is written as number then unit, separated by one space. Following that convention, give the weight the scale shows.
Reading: 44 kg
